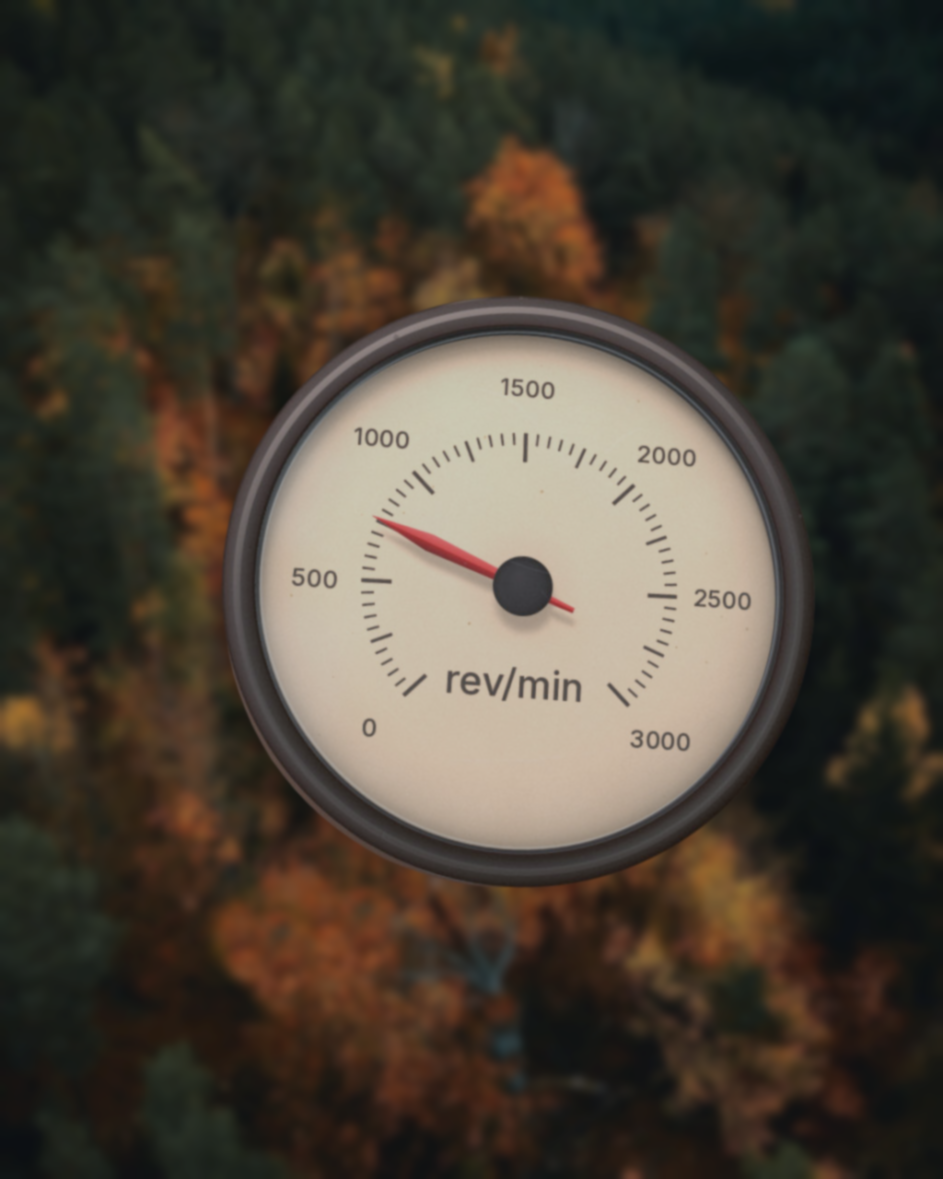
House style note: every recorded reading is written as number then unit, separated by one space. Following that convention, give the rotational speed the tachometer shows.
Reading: 750 rpm
